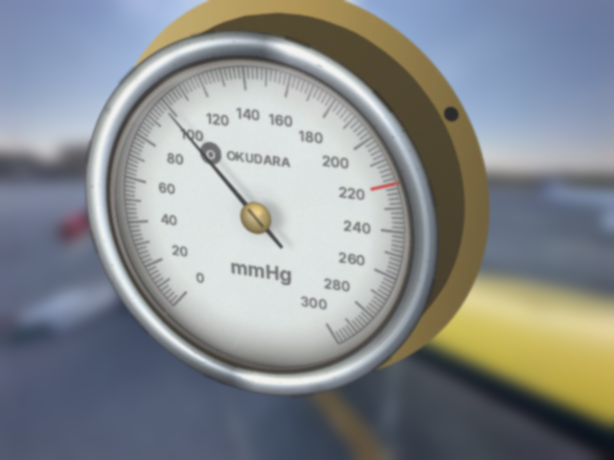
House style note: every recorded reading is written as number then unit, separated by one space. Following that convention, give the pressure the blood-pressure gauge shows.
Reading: 100 mmHg
